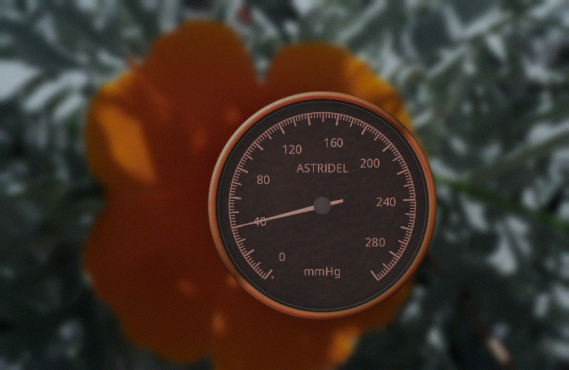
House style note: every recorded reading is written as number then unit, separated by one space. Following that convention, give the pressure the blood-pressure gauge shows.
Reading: 40 mmHg
